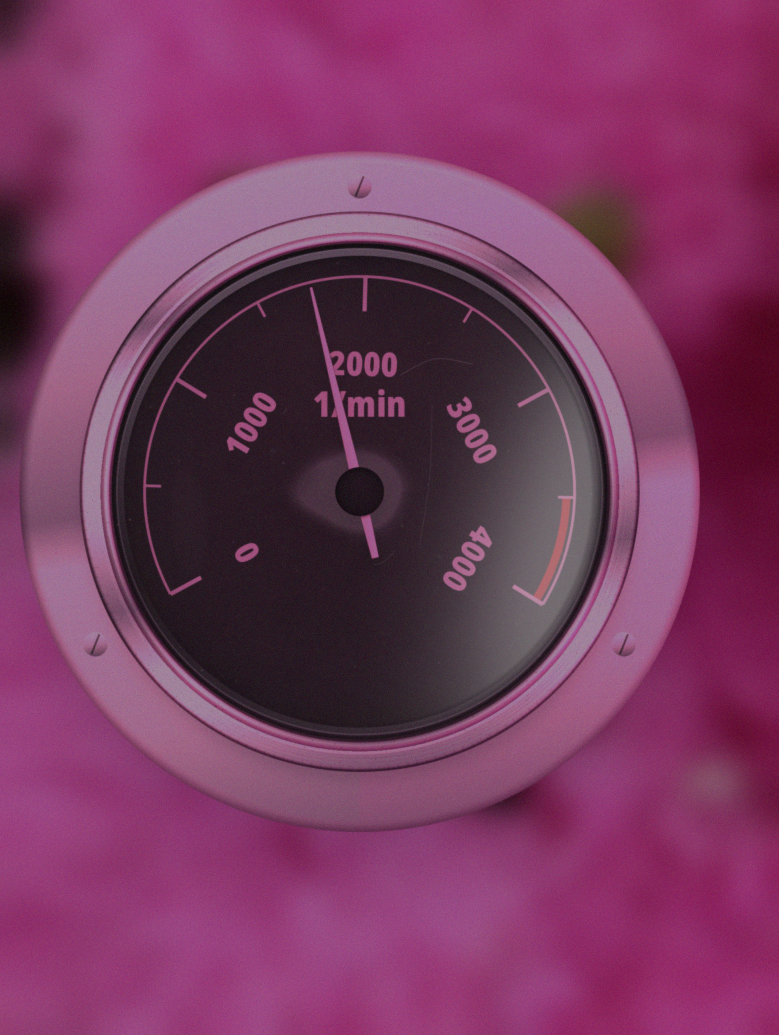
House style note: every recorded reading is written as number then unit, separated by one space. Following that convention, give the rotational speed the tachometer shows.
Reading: 1750 rpm
